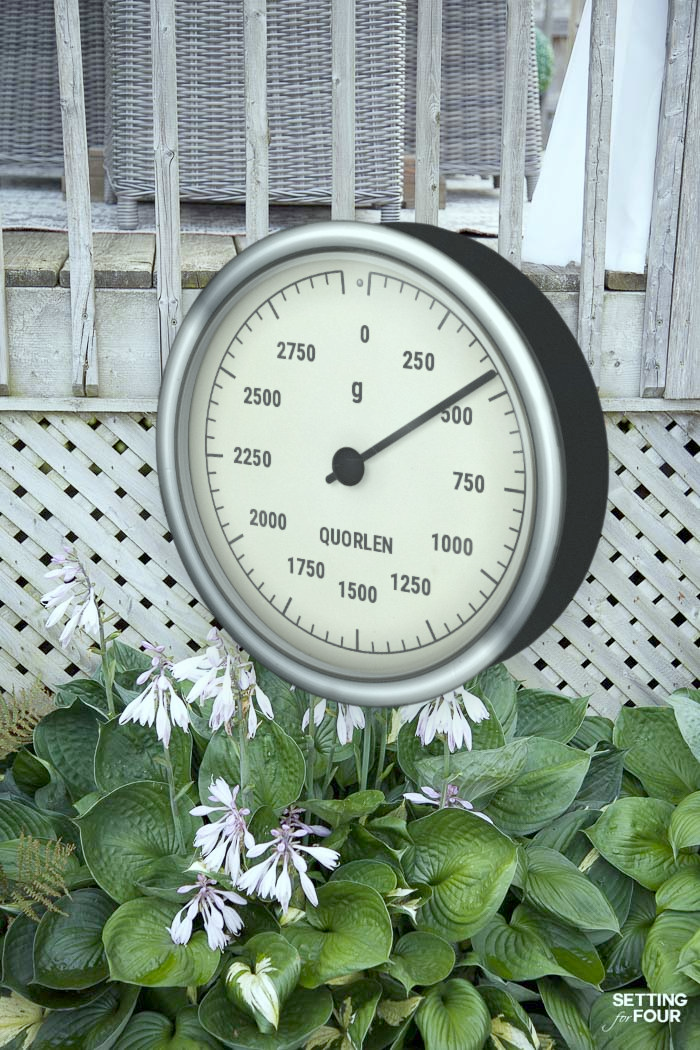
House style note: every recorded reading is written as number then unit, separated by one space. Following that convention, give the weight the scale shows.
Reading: 450 g
